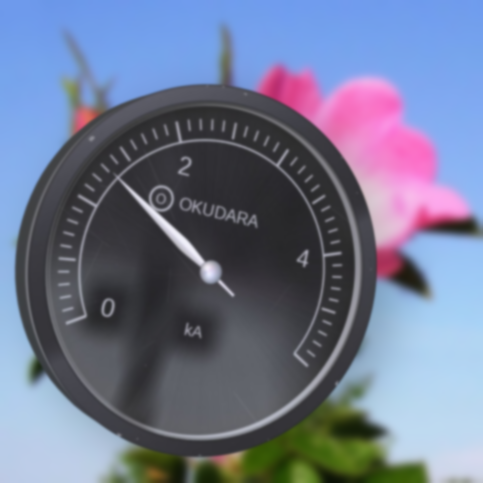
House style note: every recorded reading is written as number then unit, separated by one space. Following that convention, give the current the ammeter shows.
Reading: 1.3 kA
